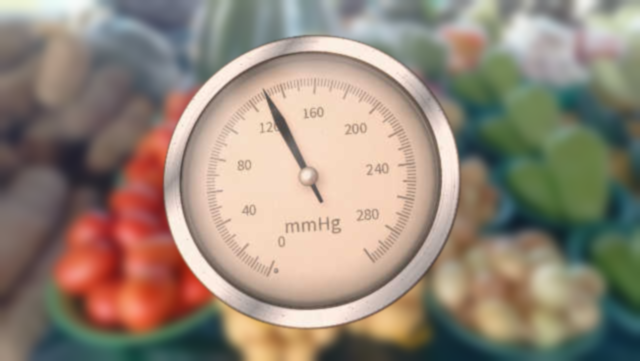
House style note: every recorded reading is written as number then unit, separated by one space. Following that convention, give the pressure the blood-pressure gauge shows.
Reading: 130 mmHg
